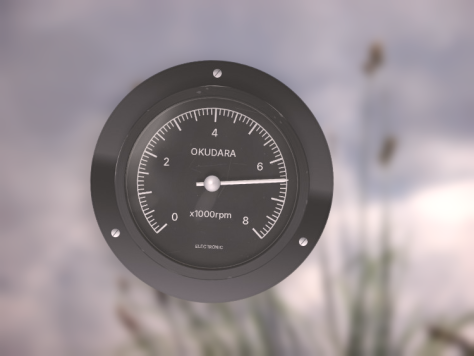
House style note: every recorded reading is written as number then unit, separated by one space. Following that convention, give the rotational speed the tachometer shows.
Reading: 6500 rpm
